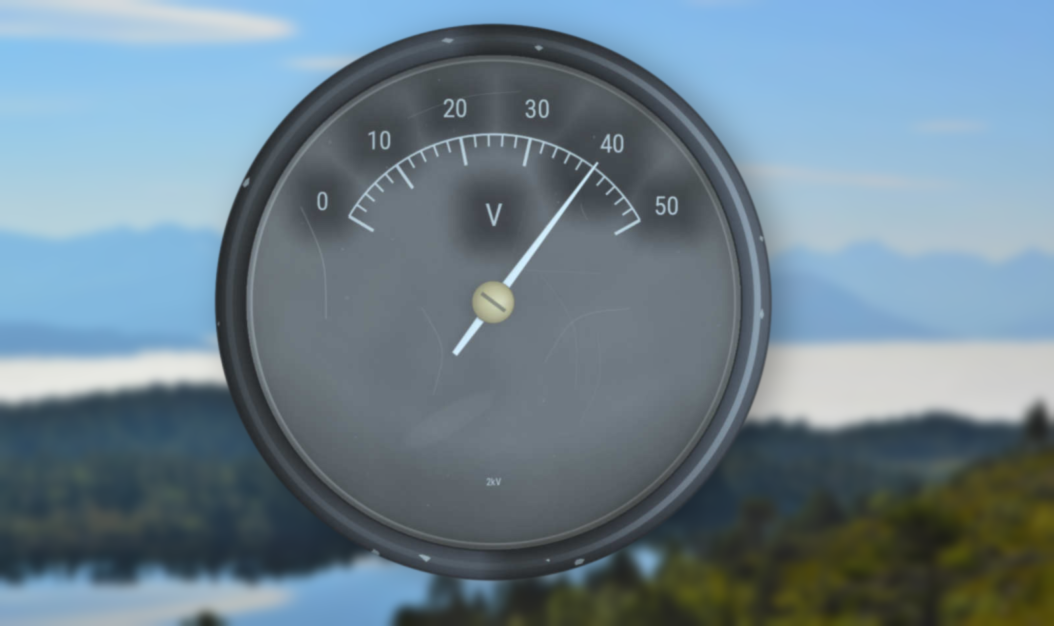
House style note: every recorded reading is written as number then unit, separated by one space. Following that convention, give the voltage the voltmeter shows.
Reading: 40 V
